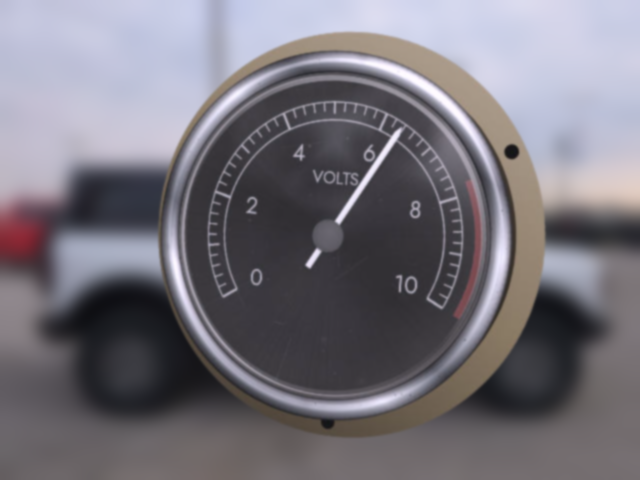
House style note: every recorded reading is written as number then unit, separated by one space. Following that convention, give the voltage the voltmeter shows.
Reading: 6.4 V
